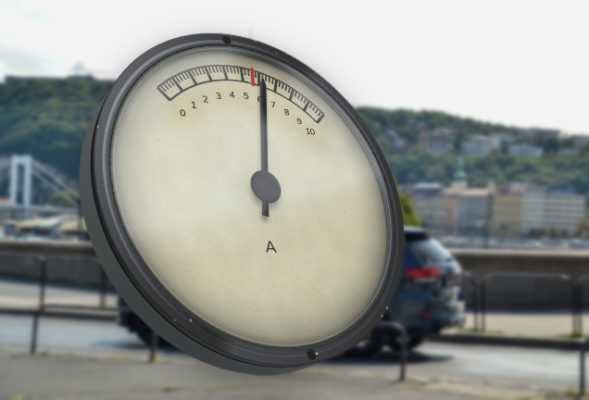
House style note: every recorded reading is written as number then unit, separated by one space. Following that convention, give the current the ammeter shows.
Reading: 6 A
